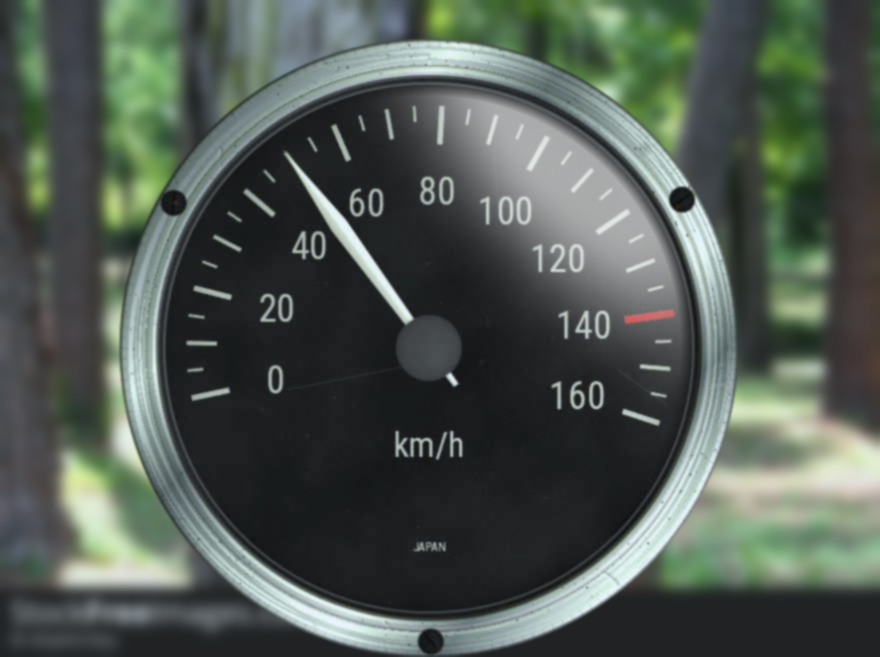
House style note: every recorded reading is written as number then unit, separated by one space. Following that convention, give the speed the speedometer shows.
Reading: 50 km/h
